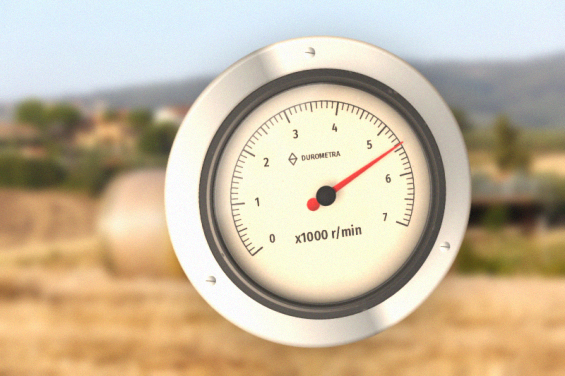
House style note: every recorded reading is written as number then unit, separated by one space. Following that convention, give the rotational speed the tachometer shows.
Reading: 5400 rpm
